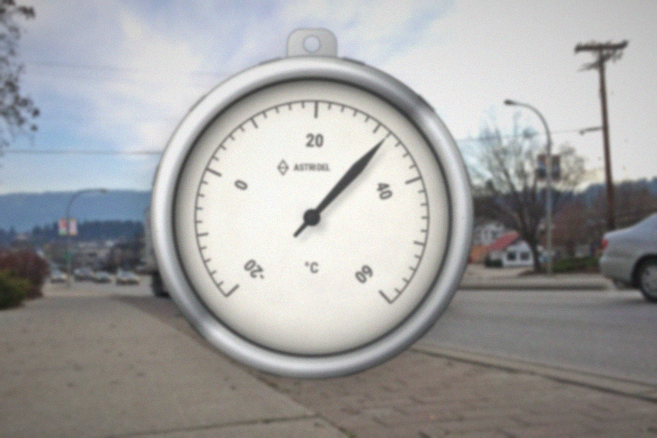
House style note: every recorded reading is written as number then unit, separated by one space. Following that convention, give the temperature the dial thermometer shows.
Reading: 32 °C
